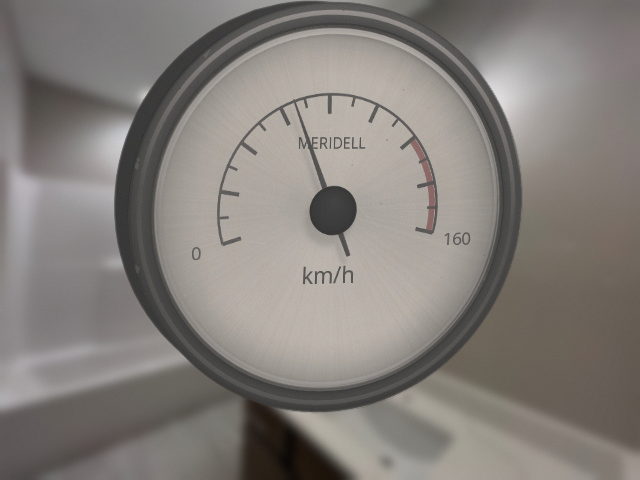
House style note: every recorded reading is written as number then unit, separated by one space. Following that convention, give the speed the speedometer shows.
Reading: 65 km/h
